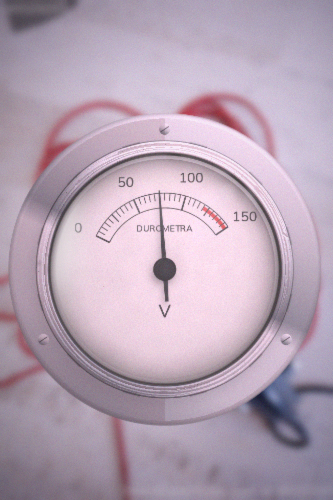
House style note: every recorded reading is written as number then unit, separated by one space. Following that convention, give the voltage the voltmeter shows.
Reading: 75 V
